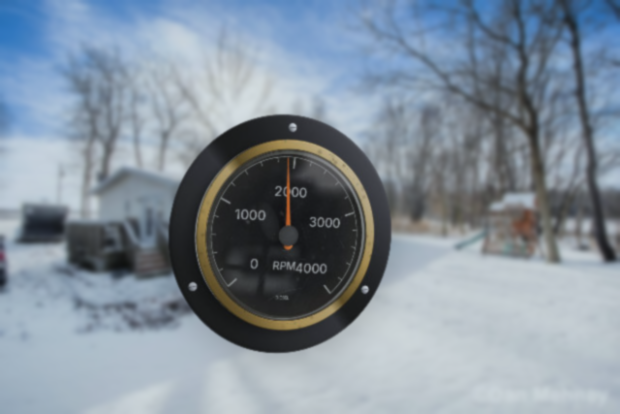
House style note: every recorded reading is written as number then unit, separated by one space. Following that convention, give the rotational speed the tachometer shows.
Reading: 1900 rpm
